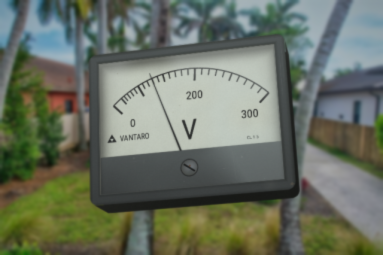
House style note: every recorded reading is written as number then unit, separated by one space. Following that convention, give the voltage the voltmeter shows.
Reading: 130 V
